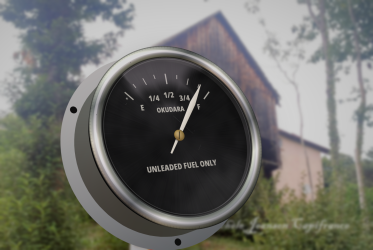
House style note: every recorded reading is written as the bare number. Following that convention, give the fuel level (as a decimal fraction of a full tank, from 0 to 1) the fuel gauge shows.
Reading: 0.875
